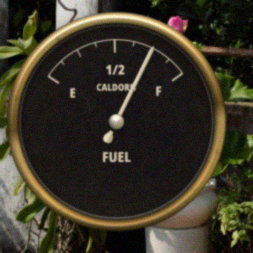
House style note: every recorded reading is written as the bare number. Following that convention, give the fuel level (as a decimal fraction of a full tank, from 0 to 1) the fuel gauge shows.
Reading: 0.75
